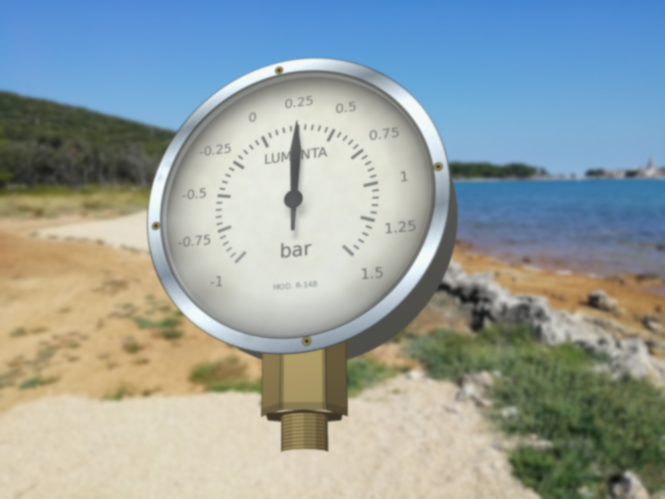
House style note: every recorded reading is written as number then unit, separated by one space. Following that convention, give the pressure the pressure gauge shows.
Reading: 0.25 bar
